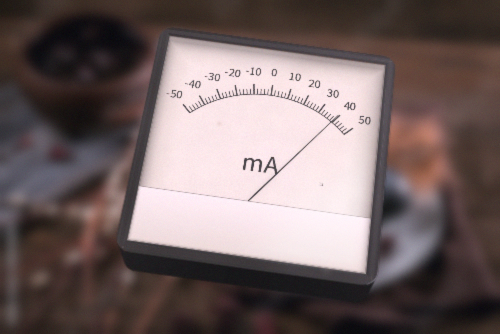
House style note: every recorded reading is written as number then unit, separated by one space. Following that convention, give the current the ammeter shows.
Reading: 40 mA
